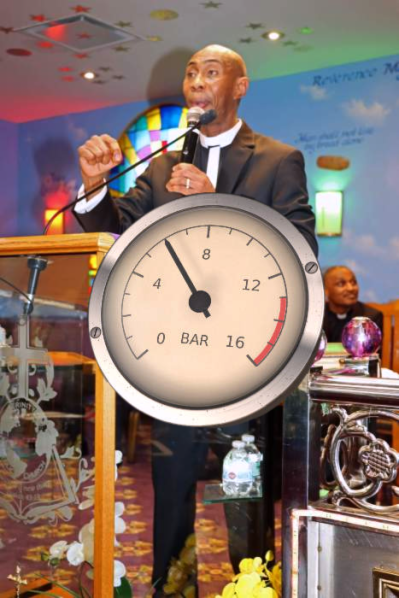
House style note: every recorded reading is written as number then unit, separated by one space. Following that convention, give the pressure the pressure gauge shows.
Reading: 6 bar
